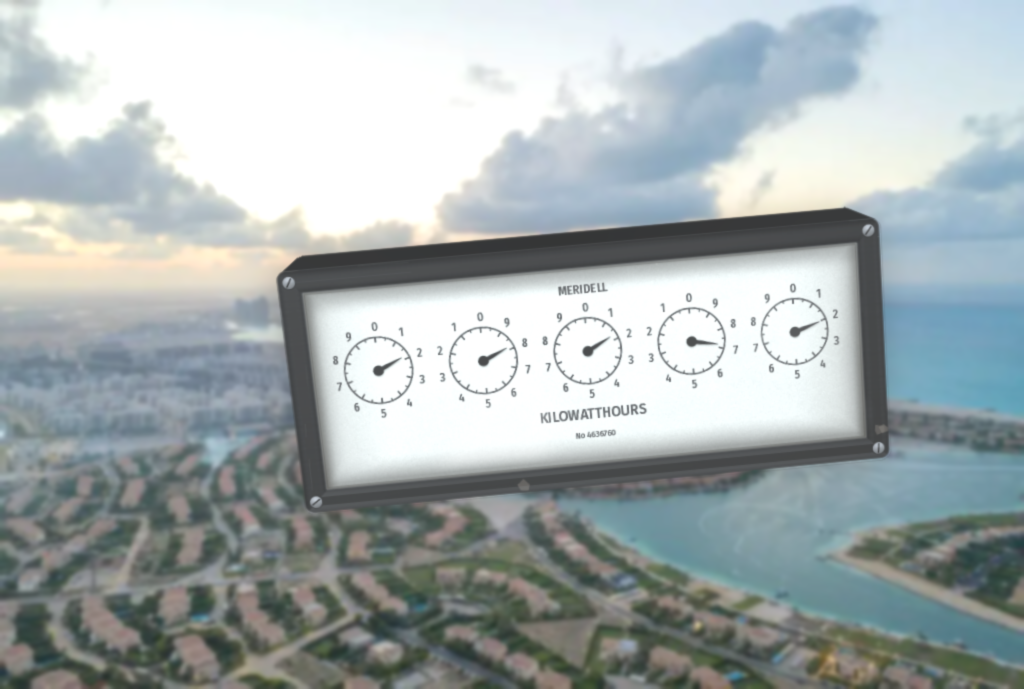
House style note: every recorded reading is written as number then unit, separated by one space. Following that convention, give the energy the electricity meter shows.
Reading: 18172 kWh
